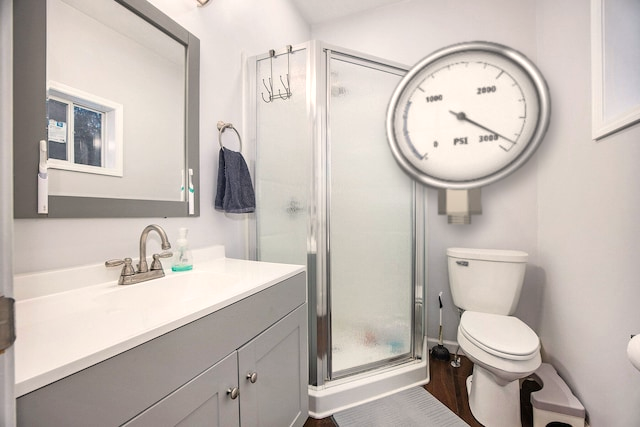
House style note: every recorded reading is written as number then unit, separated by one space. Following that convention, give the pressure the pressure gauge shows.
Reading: 2900 psi
